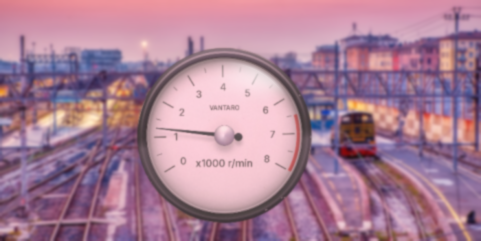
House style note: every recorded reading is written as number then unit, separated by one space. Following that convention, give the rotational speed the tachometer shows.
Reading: 1250 rpm
